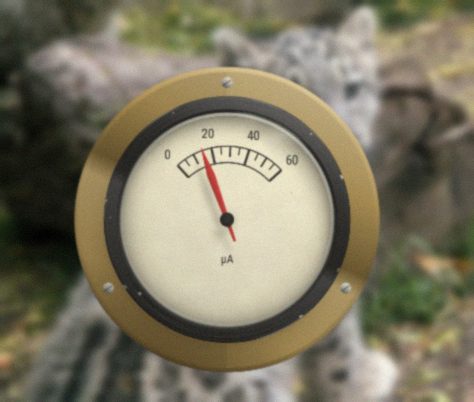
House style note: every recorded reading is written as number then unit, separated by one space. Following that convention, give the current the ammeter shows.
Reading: 15 µA
